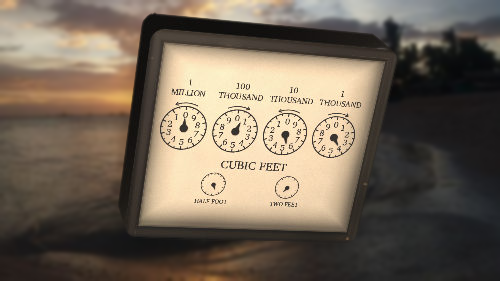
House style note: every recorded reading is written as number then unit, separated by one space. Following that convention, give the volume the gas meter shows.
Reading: 5400 ft³
